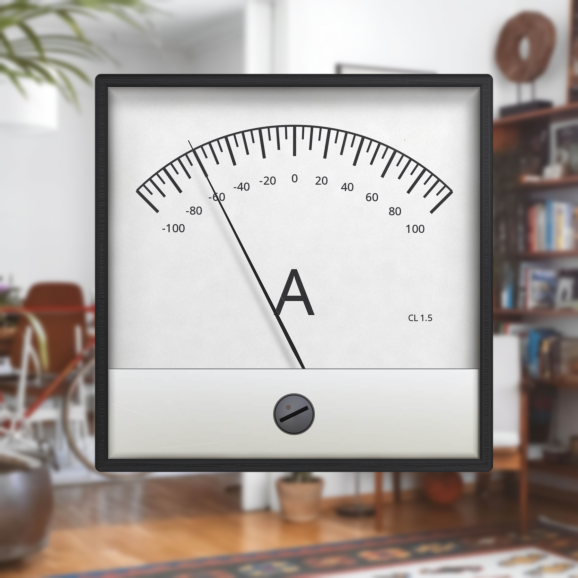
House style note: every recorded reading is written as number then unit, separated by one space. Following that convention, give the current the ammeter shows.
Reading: -60 A
